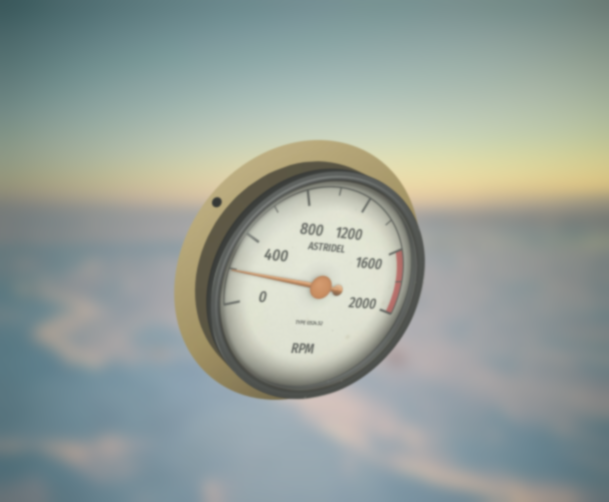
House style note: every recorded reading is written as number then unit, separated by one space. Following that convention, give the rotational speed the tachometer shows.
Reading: 200 rpm
